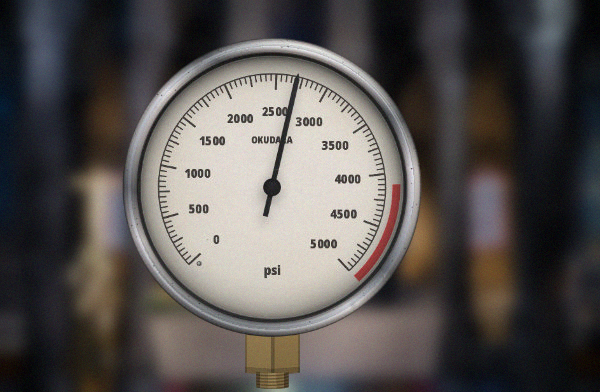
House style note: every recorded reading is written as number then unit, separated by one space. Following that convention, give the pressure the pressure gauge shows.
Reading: 2700 psi
